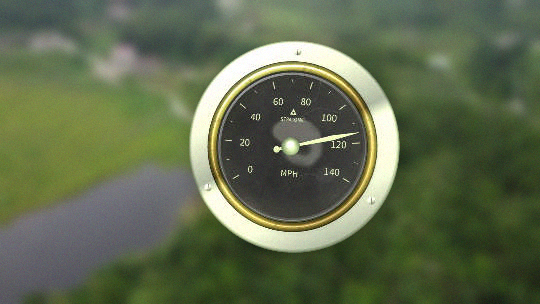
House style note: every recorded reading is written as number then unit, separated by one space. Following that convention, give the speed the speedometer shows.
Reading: 115 mph
